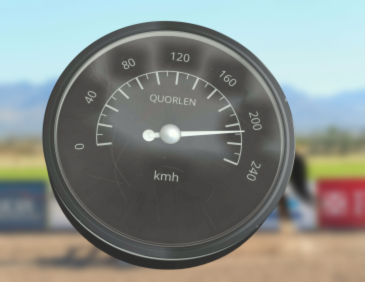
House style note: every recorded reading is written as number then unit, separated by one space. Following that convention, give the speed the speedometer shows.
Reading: 210 km/h
